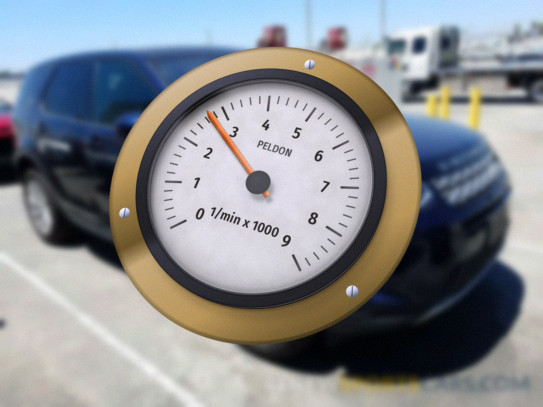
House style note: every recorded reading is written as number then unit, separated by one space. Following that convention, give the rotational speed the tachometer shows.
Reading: 2700 rpm
